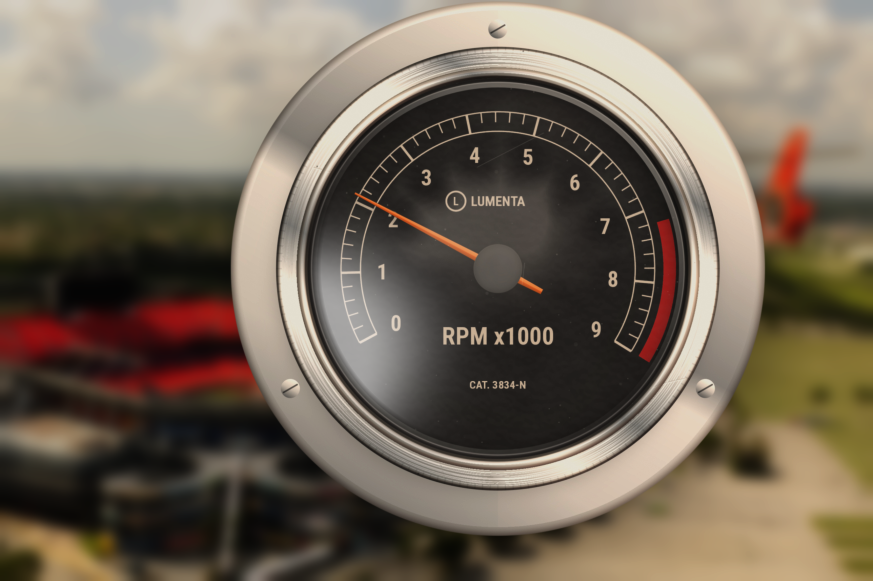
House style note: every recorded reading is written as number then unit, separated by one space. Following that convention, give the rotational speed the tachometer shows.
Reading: 2100 rpm
